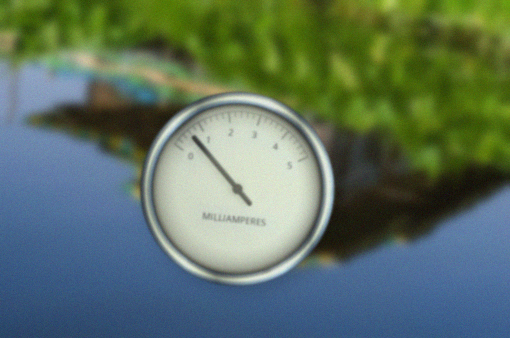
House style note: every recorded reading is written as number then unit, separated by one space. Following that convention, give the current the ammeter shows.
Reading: 0.6 mA
